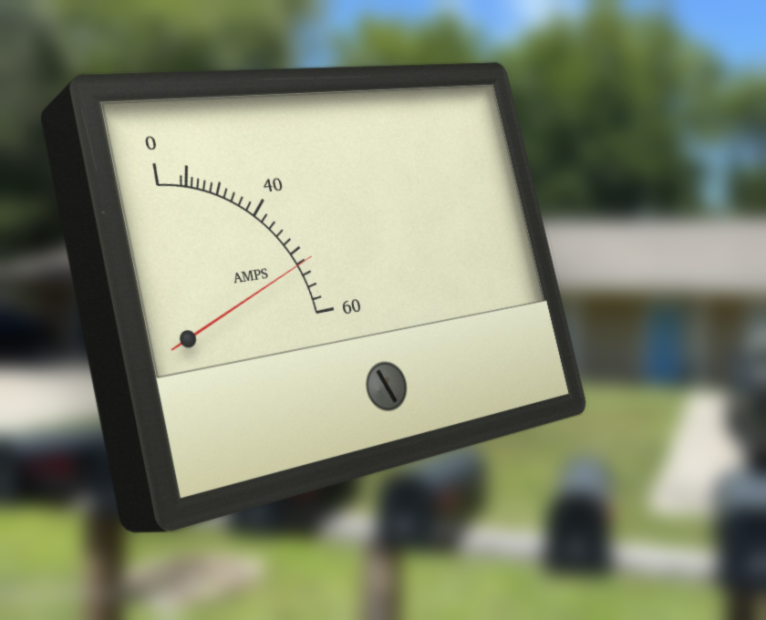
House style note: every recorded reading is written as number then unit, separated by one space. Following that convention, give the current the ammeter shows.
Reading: 52 A
